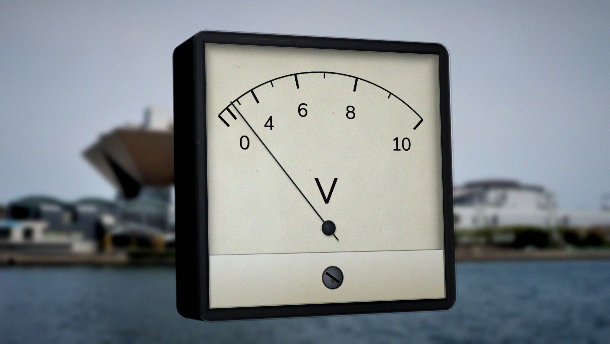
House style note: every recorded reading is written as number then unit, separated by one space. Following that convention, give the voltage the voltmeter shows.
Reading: 2.5 V
